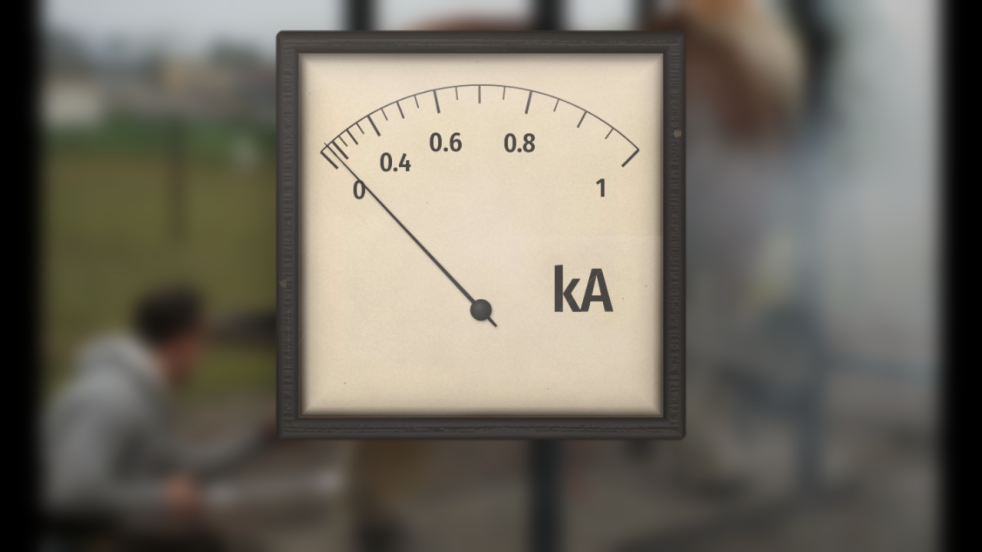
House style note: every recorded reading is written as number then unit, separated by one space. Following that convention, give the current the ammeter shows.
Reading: 0.15 kA
